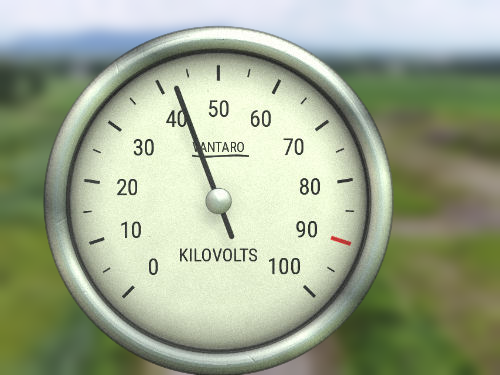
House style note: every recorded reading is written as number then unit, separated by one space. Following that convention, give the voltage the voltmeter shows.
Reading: 42.5 kV
